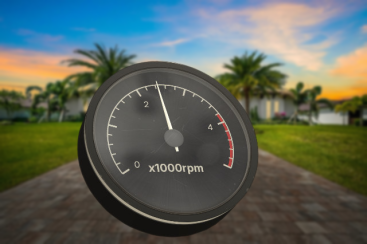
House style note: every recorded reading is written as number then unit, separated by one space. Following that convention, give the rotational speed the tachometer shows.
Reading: 2400 rpm
